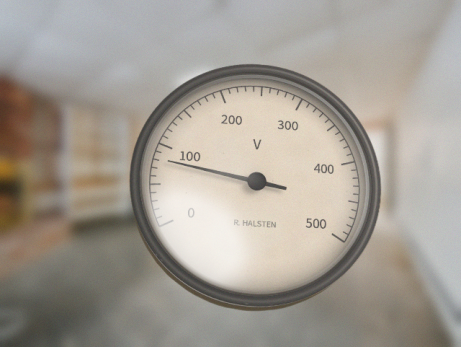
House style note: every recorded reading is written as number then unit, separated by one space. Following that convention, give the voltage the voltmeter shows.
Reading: 80 V
